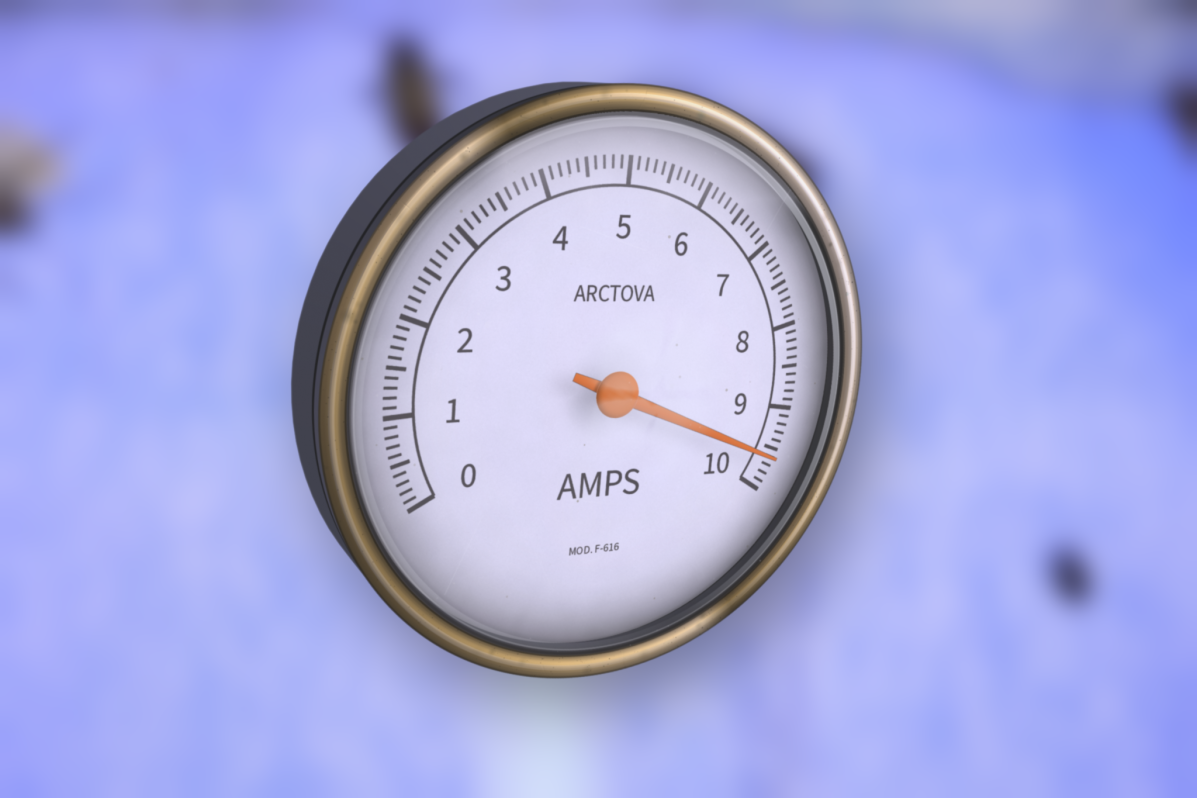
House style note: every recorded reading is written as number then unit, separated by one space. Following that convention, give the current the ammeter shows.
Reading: 9.6 A
